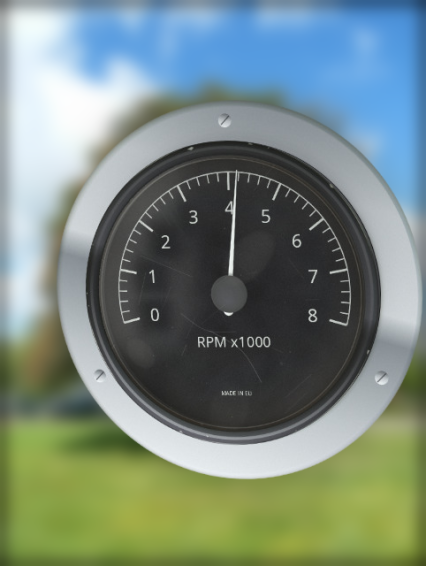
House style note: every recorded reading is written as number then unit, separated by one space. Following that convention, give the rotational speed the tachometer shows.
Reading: 4200 rpm
